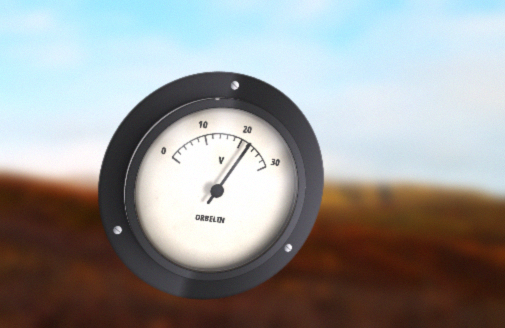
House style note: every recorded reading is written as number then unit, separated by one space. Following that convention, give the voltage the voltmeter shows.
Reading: 22 V
